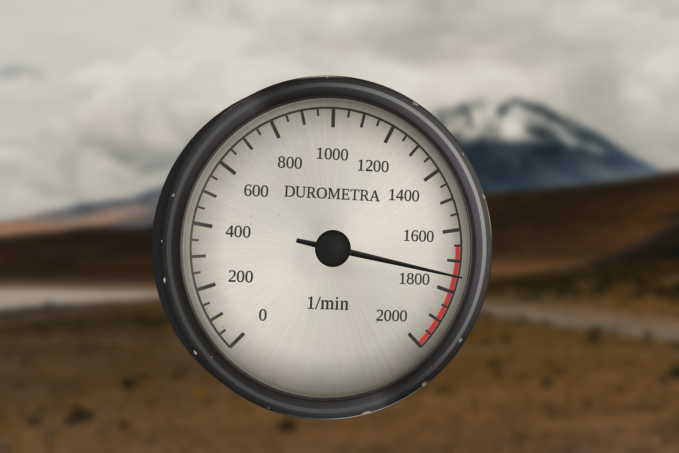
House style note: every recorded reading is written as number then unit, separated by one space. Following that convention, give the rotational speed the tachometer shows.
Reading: 1750 rpm
